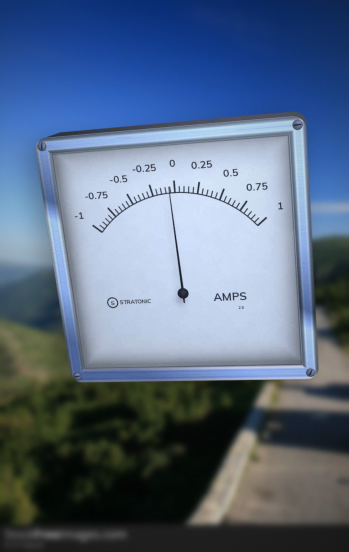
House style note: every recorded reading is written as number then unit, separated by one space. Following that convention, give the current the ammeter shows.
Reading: -0.05 A
